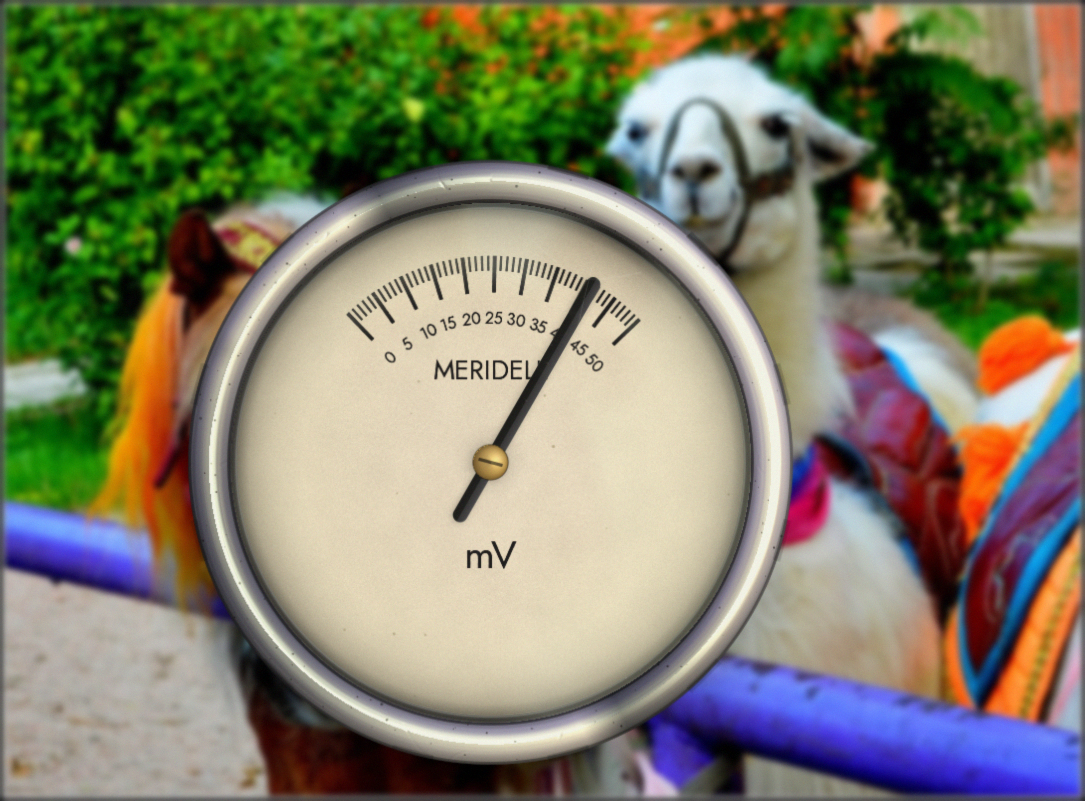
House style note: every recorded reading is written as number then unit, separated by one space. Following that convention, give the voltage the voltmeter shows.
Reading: 41 mV
